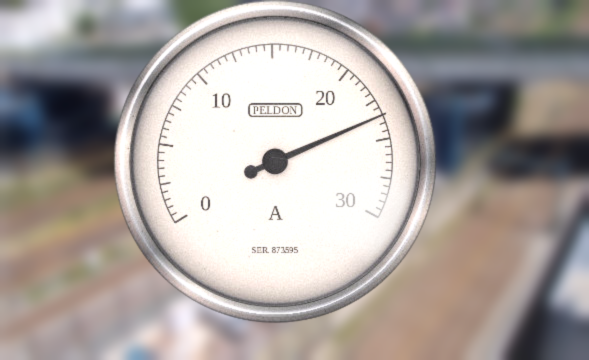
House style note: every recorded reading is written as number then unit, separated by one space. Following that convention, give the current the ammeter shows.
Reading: 23.5 A
